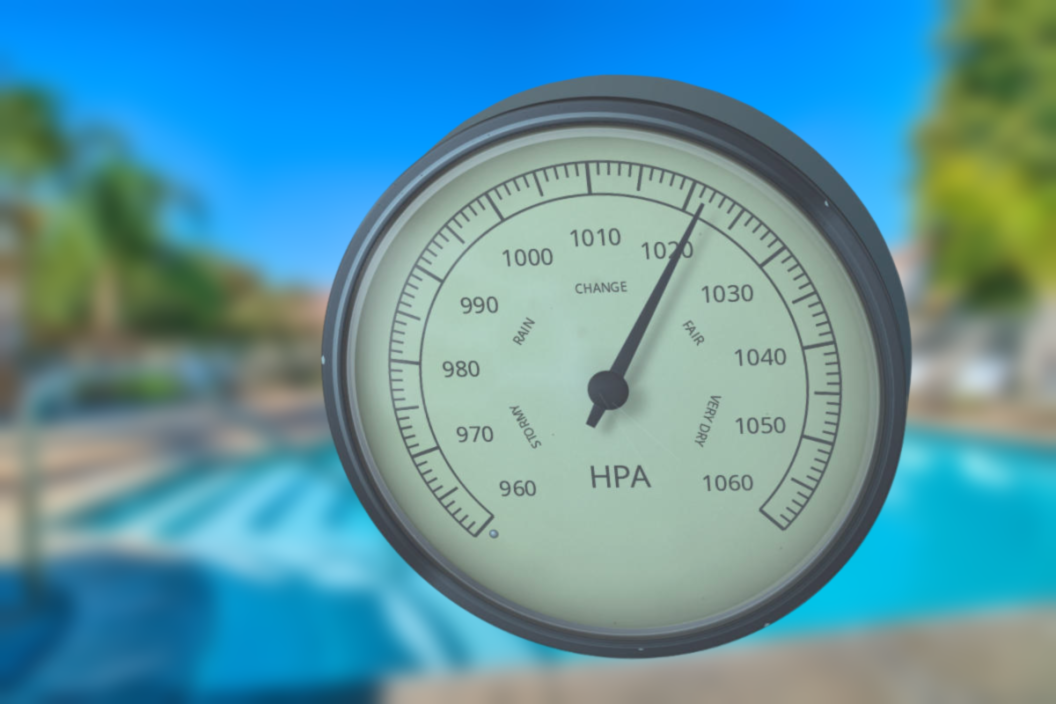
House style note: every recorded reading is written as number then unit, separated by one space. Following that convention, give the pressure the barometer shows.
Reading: 1021.5 hPa
